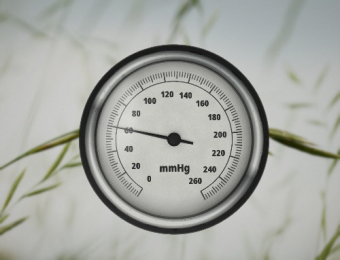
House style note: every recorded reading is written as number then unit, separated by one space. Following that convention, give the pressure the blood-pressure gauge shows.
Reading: 60 mmHg
